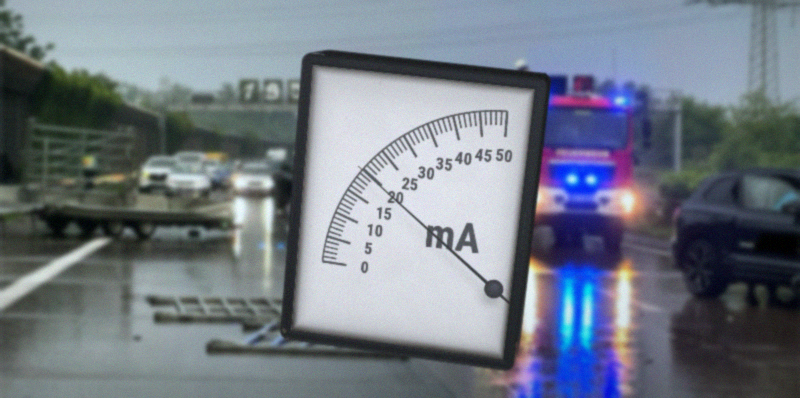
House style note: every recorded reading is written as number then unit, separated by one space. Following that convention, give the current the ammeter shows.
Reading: 20 mA
